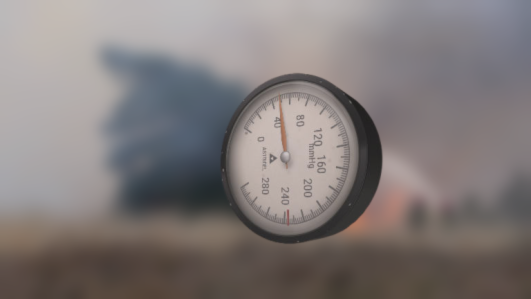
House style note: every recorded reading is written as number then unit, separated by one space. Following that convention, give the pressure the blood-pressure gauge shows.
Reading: 50 mmHg
